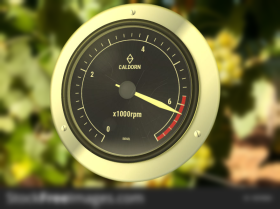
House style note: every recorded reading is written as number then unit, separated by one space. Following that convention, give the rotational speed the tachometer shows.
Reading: 6200 rpm
